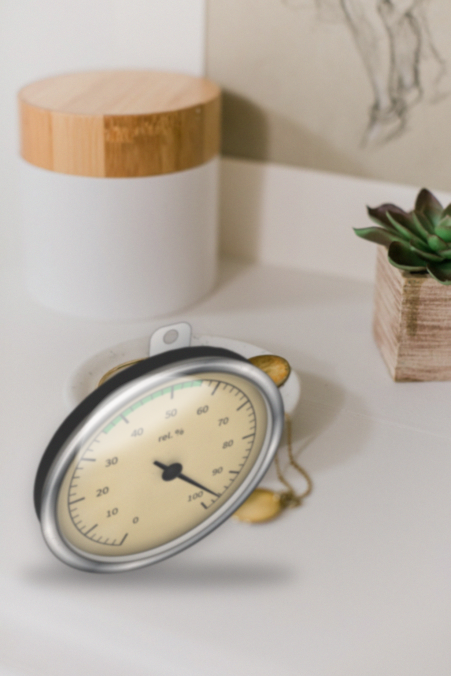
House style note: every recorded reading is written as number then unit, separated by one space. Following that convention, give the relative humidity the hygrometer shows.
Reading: 96 %
